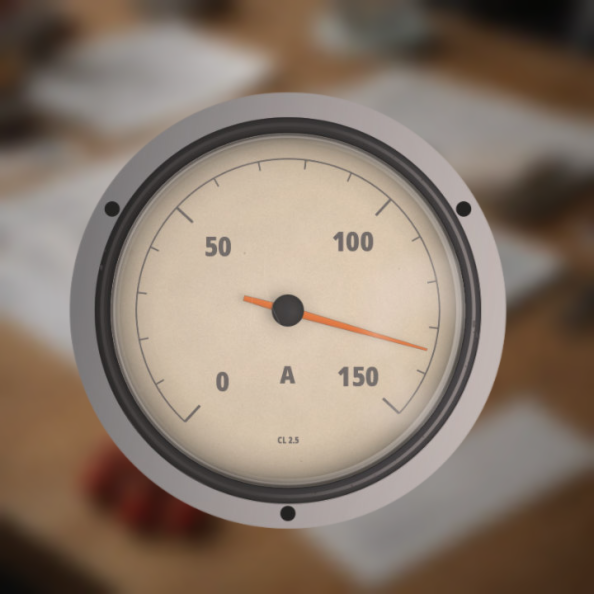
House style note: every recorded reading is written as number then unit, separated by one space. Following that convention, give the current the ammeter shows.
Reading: 135 A
